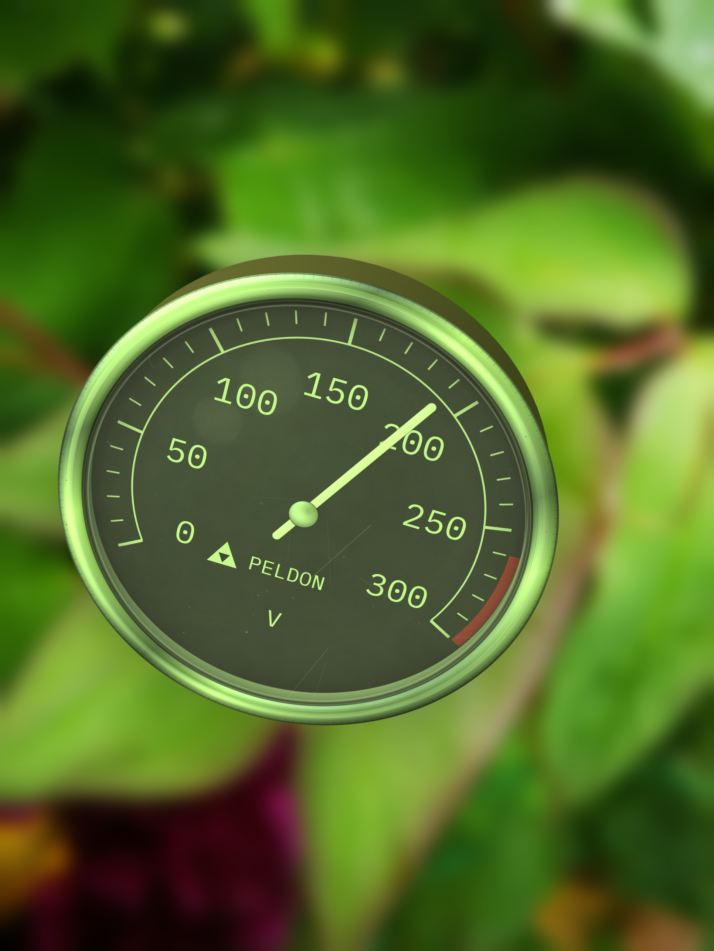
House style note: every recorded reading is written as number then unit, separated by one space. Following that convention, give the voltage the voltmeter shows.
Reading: 190 V
